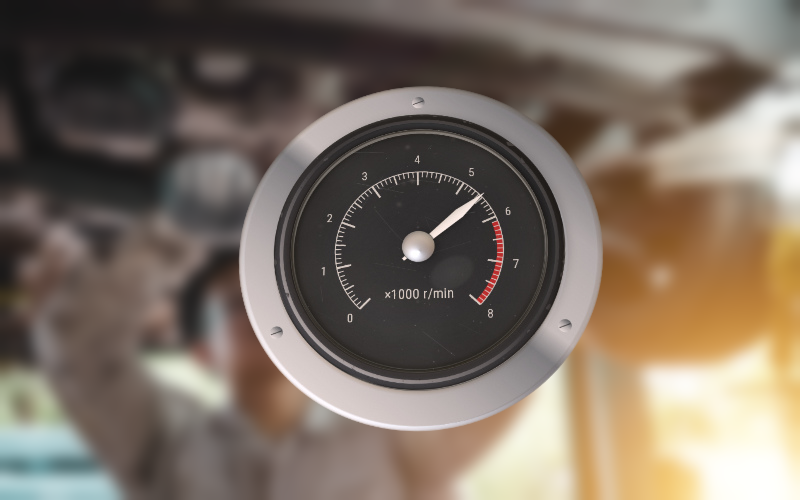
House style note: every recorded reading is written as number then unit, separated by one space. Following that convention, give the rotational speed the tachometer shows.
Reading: 5500 rpm
